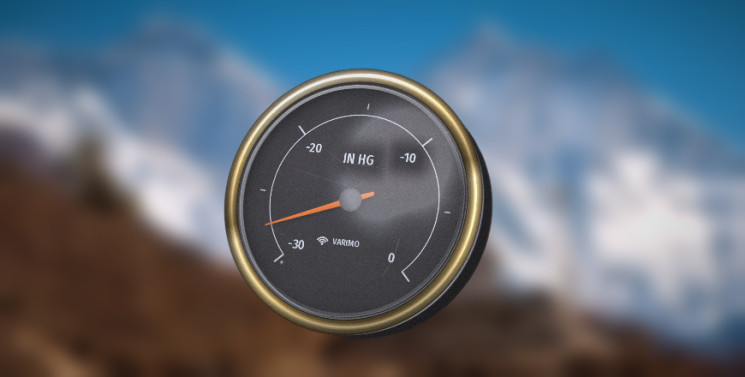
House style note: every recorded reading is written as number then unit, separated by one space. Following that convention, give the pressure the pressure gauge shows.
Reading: -27.5 inHg
